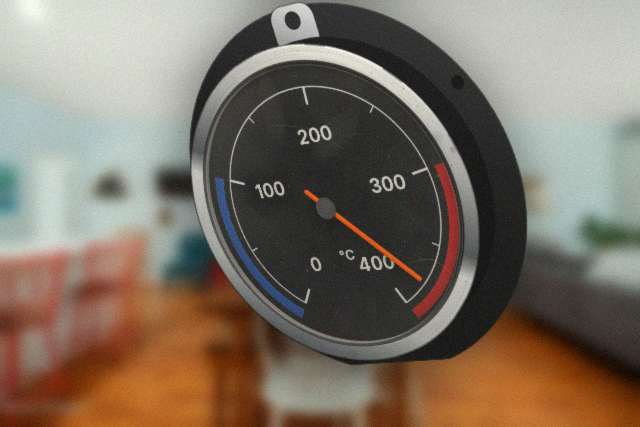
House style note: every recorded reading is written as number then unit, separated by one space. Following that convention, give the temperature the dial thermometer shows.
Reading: 375 °C
